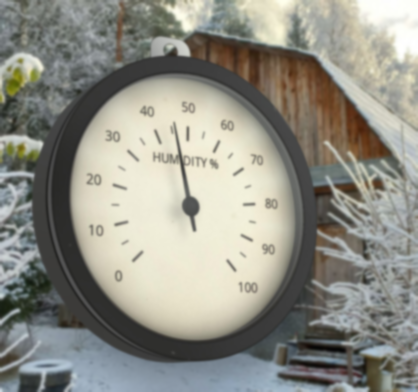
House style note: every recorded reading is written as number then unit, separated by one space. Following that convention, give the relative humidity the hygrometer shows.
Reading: 45 %
